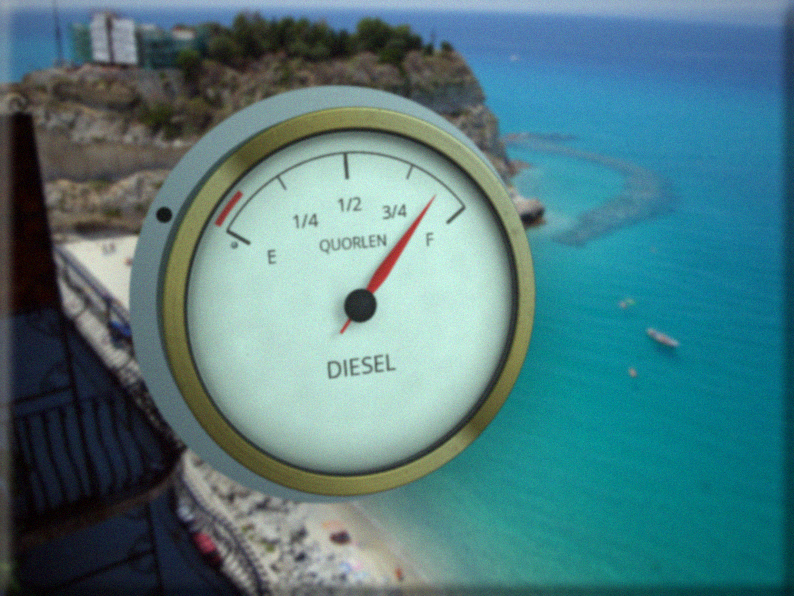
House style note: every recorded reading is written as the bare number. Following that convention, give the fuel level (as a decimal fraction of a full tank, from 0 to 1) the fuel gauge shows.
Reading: 0.875
